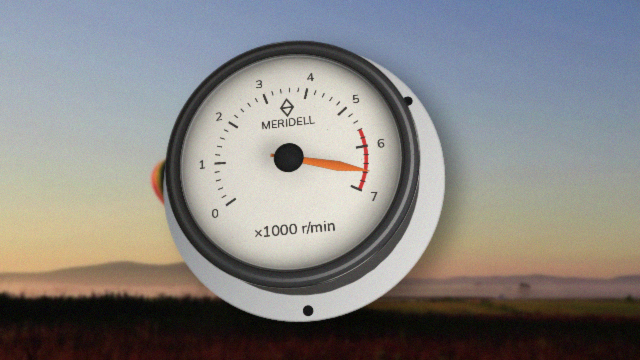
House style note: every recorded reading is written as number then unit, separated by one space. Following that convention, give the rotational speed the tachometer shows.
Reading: 6600 rpm
